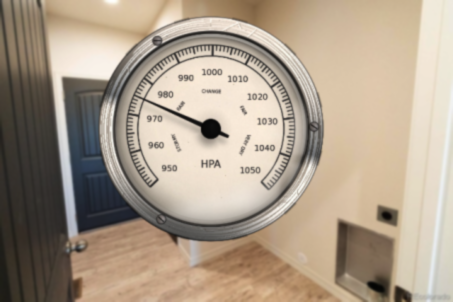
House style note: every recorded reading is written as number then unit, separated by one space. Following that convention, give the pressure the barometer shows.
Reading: 975 hPa
